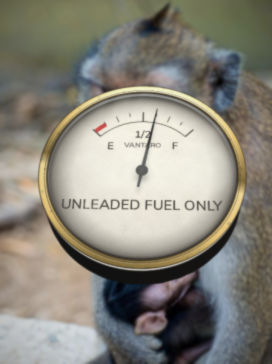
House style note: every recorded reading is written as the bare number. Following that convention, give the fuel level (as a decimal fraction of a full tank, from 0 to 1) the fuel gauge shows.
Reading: 0.625
